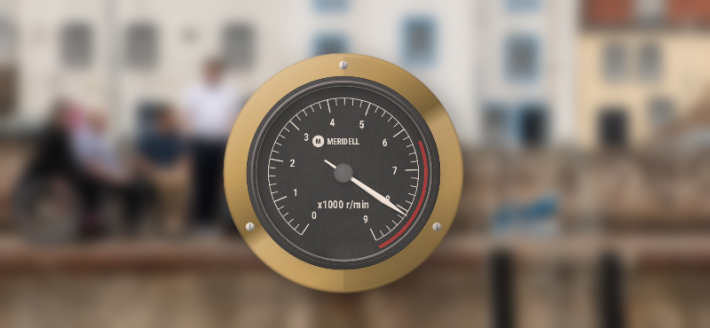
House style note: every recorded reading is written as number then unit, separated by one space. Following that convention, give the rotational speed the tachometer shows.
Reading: 8100 rpm
